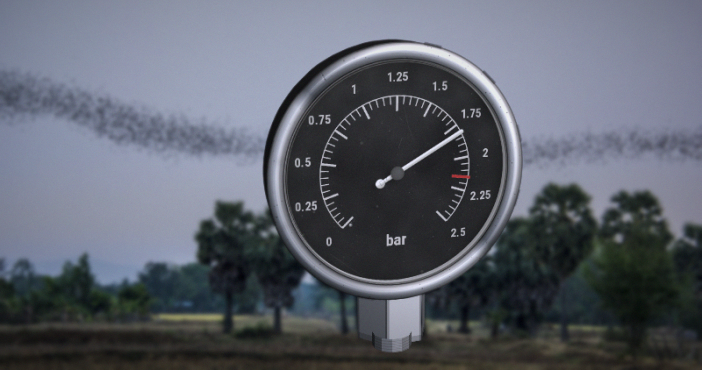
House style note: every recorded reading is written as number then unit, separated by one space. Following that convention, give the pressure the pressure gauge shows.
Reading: 1.8 bar
